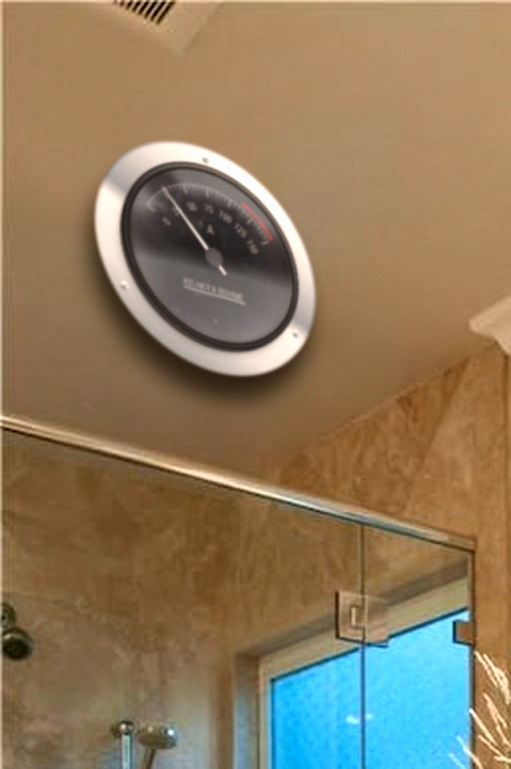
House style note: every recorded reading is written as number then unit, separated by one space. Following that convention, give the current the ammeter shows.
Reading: 25 A
